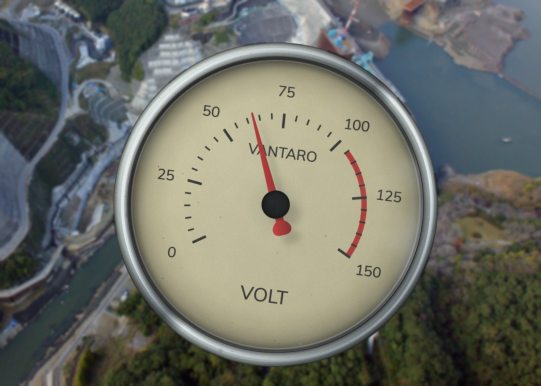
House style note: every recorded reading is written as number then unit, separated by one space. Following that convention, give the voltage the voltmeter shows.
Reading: 62.5 V
